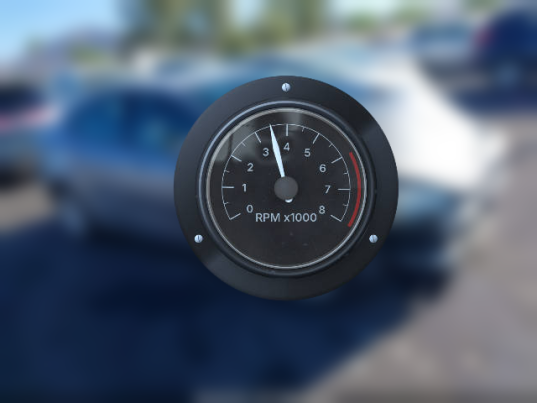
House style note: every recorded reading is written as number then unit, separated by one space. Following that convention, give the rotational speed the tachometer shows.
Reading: 3500 rpm
